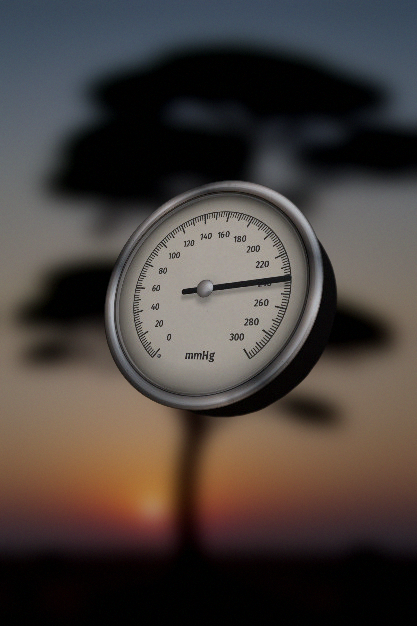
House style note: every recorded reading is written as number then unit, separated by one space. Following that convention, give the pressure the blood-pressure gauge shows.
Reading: 240 mmHg
